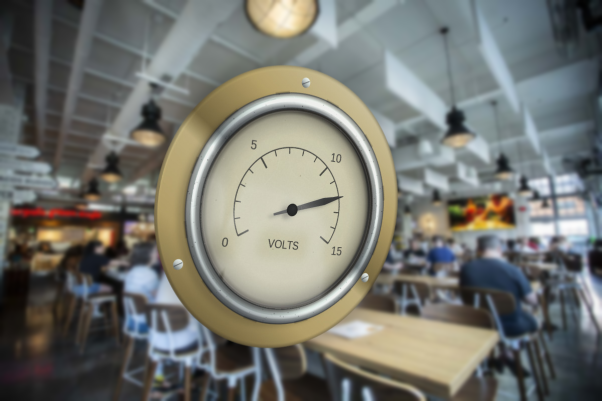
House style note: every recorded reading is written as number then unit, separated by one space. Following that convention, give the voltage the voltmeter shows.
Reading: 12 V
